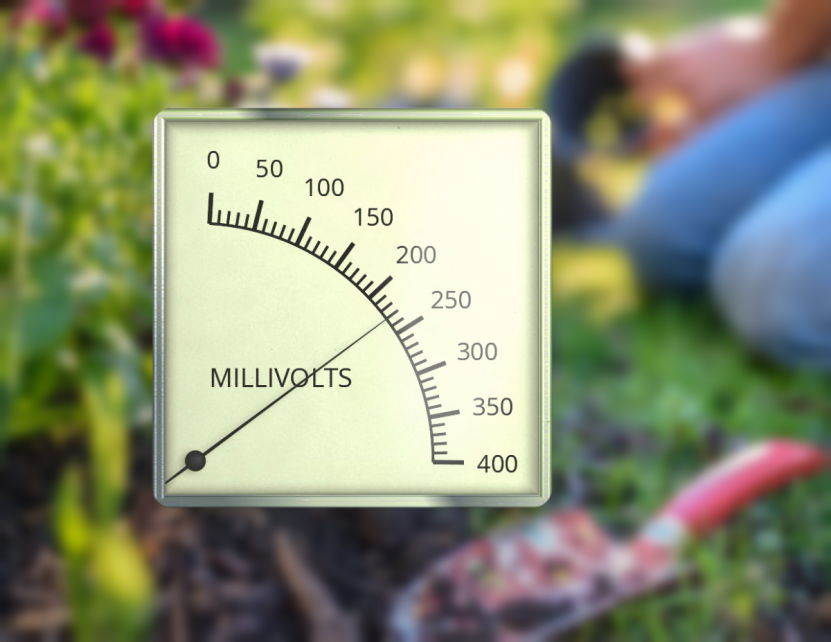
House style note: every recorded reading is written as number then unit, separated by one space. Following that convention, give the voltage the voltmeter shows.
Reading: 230 mV
